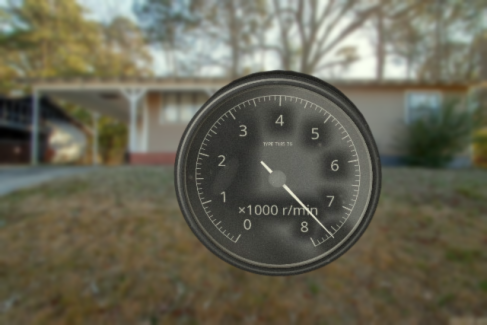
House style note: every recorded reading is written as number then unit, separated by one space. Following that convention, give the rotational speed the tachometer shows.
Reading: 7600 rpm
